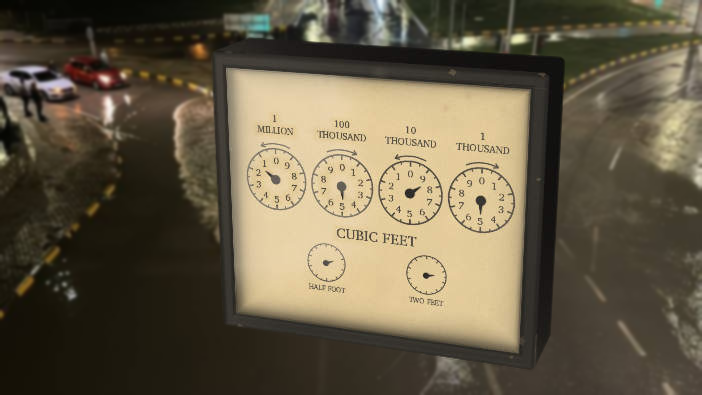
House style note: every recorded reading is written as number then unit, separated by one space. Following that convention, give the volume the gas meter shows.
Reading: 148500 ft³
